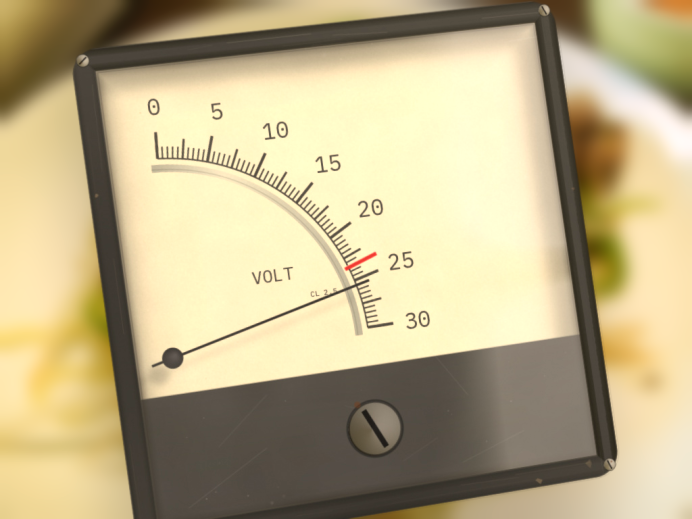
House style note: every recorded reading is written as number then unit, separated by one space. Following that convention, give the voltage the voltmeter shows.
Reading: 25.5 V
